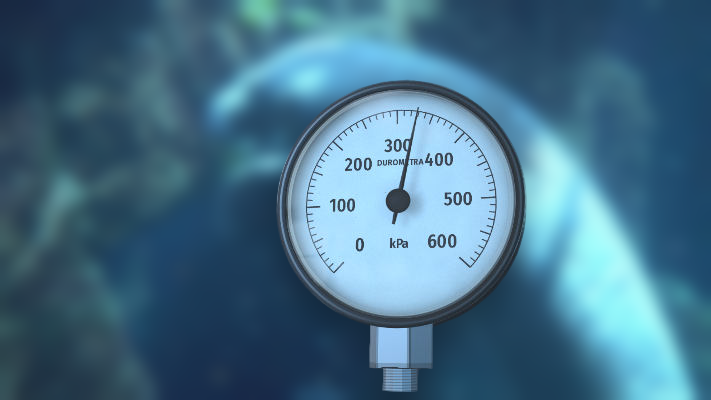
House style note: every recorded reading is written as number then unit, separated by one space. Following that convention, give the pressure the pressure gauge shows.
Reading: 330 kPa
